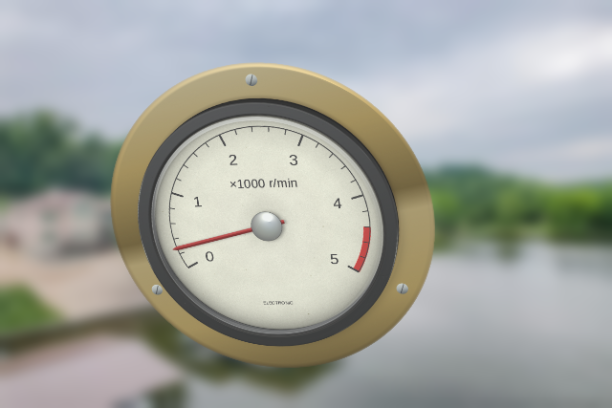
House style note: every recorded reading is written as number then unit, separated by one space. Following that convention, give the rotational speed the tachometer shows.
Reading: 300 rpm
